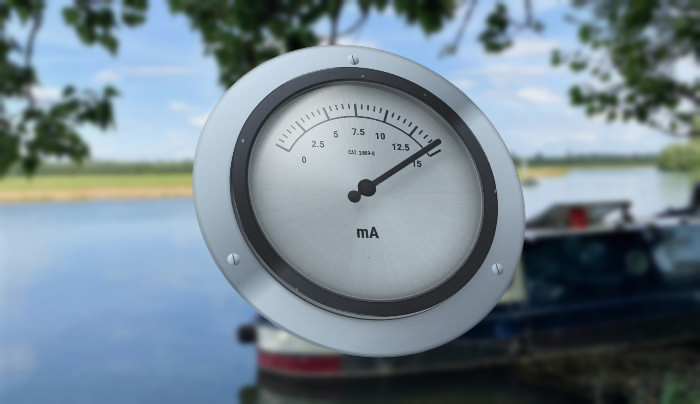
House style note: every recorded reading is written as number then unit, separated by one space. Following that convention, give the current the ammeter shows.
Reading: 14.5 mA
